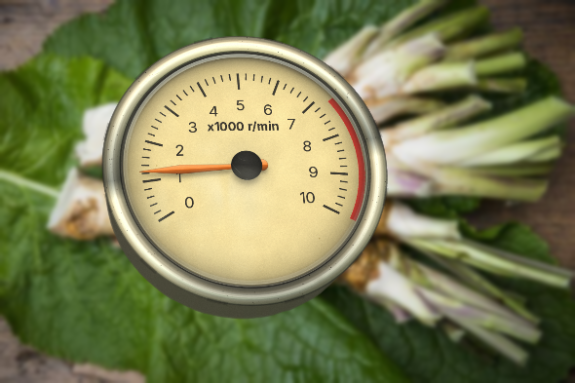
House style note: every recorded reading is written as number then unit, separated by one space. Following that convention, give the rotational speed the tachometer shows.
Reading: 1200 rpm
